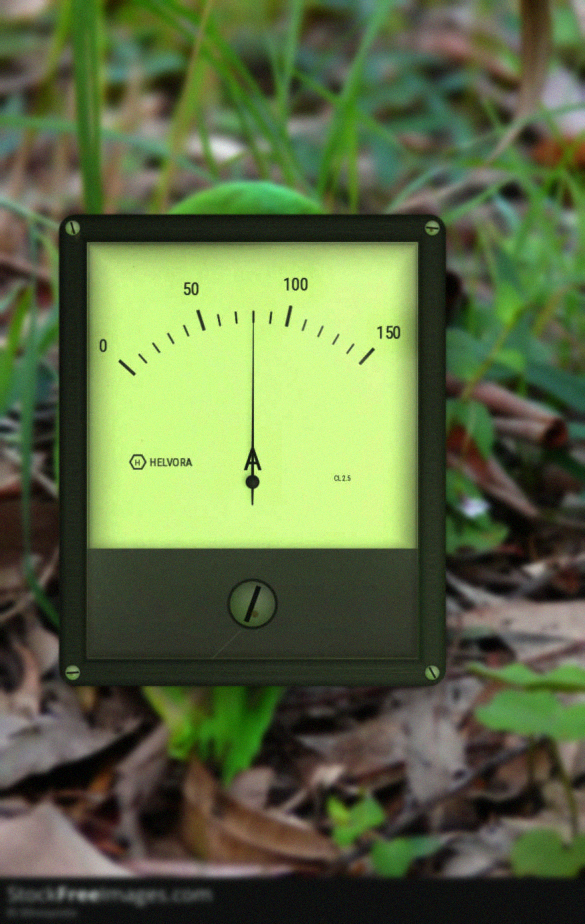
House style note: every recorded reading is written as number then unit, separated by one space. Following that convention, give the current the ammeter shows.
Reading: 80 A
